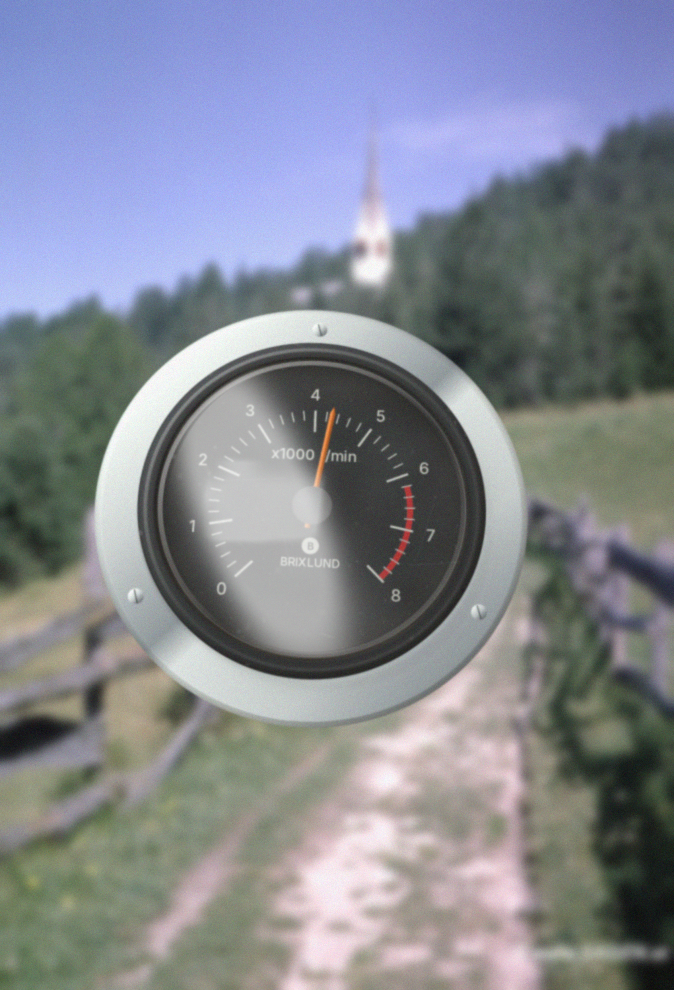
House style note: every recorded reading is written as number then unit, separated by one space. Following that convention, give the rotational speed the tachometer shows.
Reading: 4300 rpm
